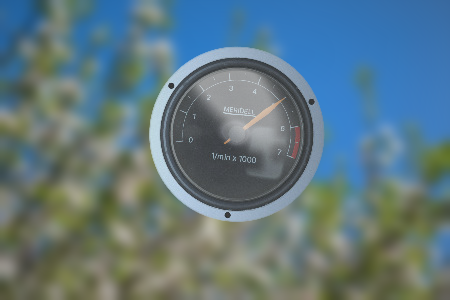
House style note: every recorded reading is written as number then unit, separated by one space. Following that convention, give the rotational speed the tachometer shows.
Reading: 5000 rpm
